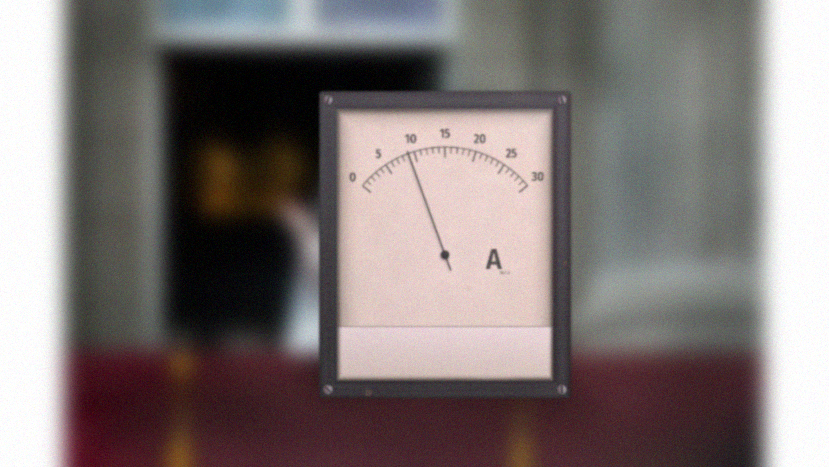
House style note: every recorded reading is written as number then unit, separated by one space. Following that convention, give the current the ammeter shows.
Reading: 9 A
